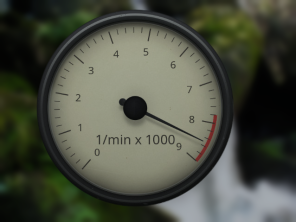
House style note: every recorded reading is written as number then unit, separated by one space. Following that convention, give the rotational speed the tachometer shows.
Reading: 8500 rpm
